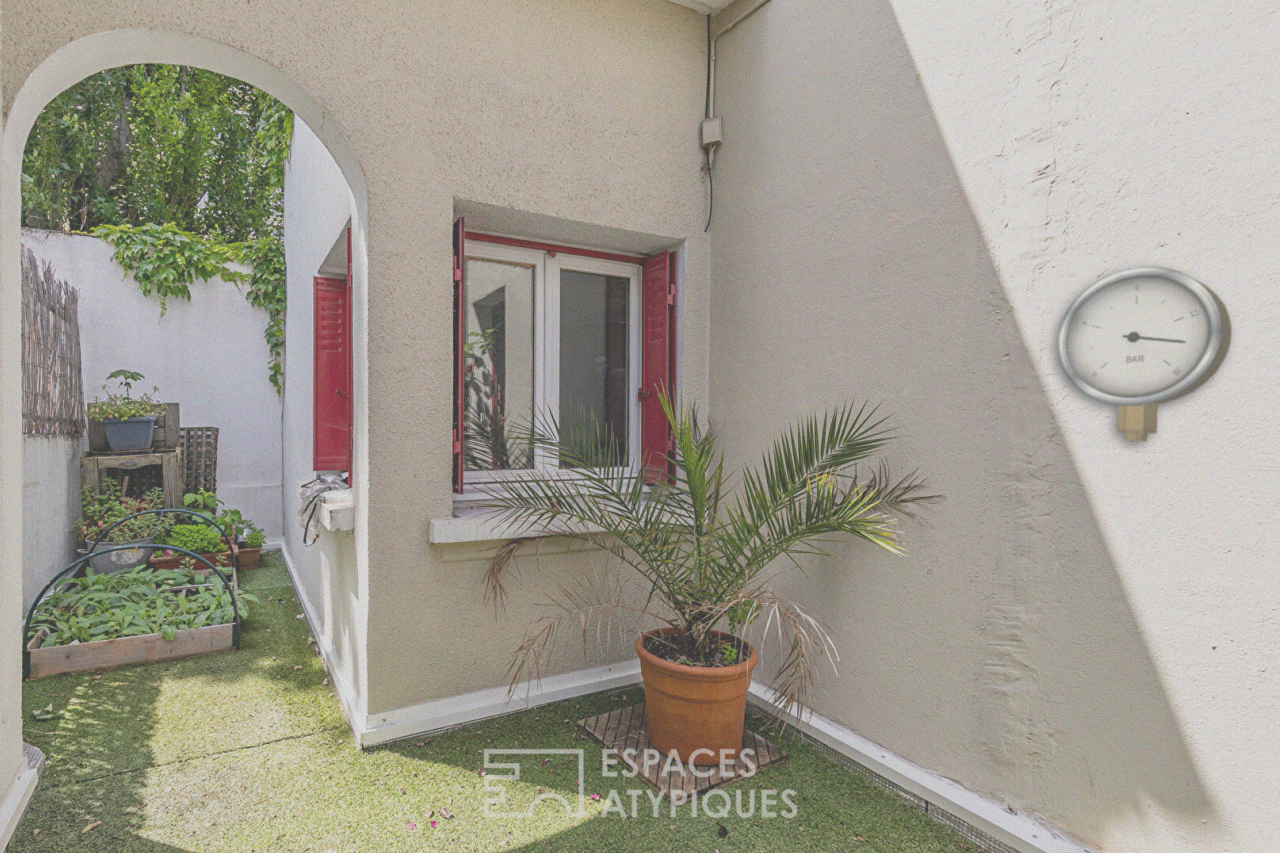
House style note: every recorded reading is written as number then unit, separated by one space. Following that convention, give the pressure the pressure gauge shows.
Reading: 14 bar
